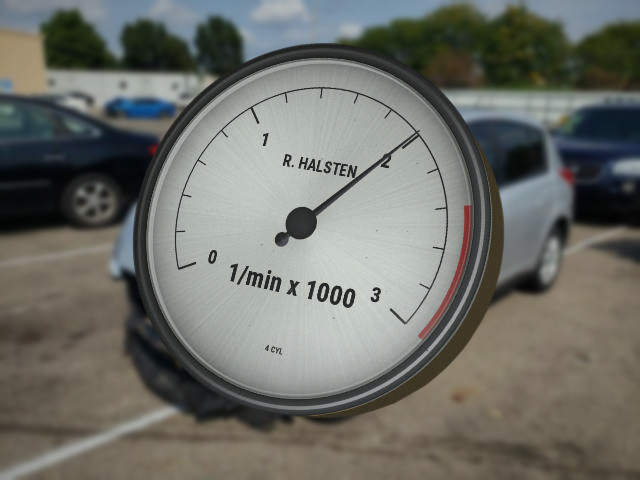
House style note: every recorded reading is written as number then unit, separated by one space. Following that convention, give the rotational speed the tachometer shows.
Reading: 2000 rpm
